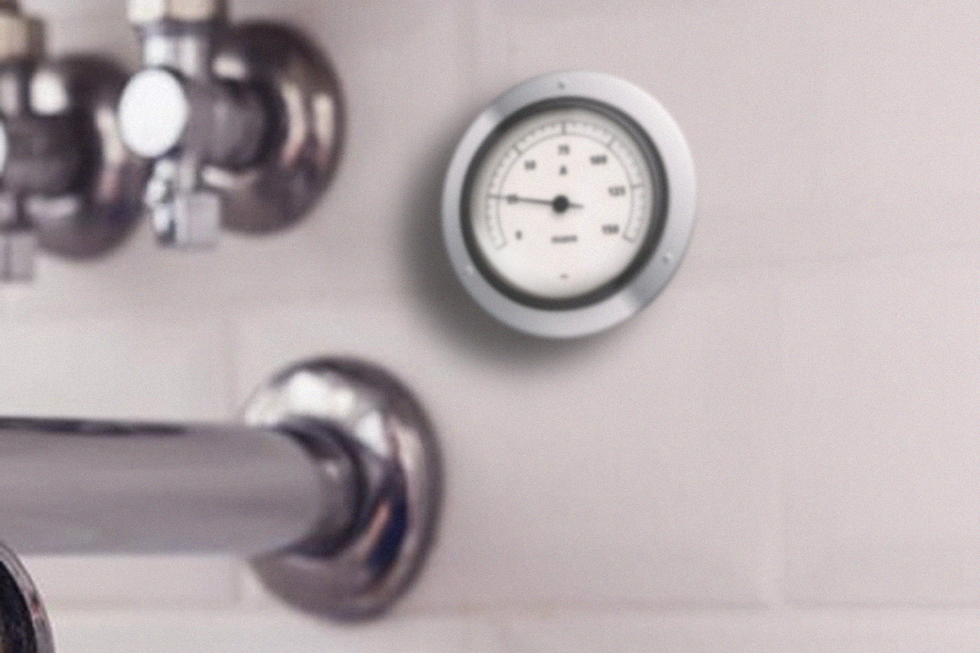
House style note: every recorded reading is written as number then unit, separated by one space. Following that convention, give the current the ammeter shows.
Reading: 25 A
